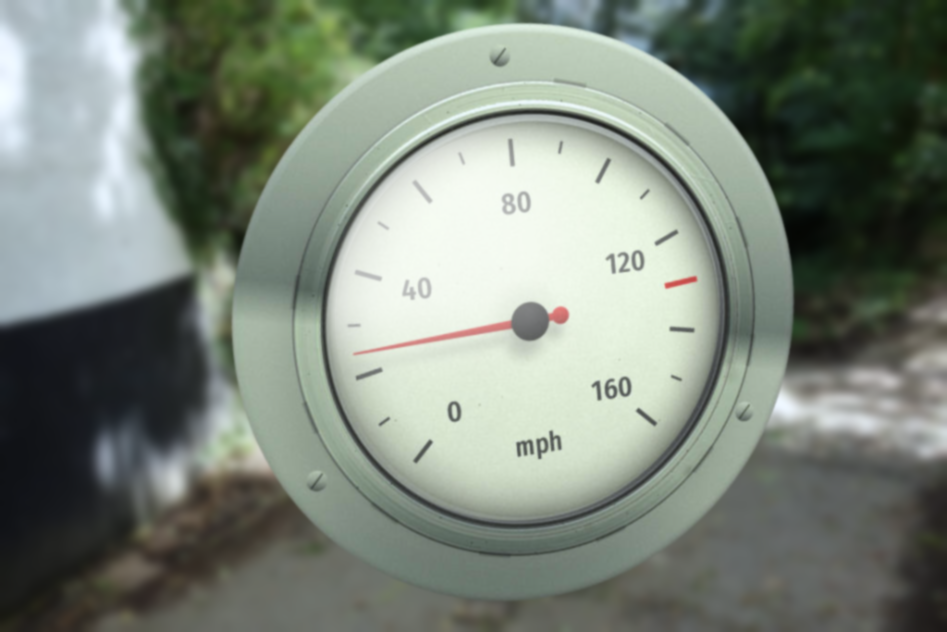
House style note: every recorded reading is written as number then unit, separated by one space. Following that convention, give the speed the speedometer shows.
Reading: 25 mph
